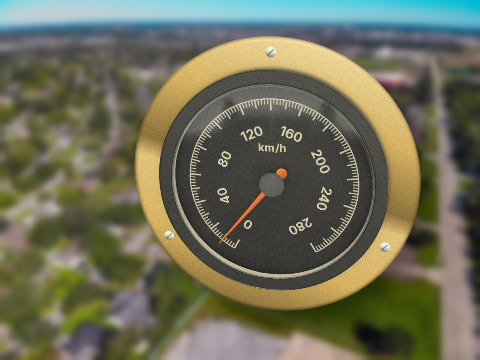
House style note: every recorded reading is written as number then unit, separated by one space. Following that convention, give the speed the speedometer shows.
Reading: 10 km/h
